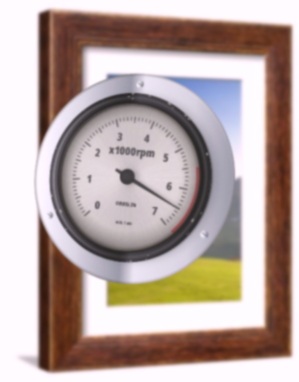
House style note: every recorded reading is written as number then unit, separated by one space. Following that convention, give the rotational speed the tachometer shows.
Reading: 6500 rpm
